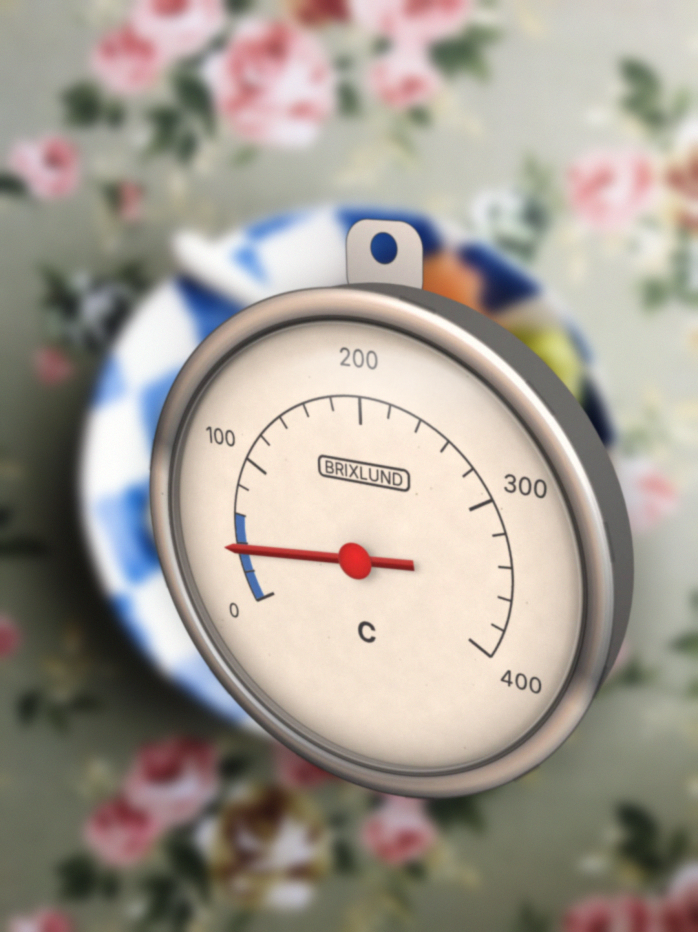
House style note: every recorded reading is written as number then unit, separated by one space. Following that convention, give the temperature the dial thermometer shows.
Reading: 40 °C
